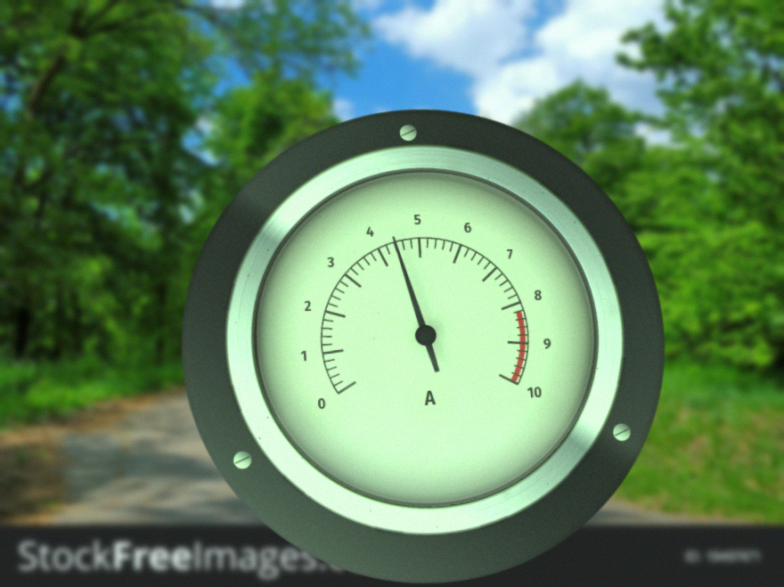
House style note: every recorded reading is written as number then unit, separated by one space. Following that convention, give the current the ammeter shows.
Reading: 4.4 A
